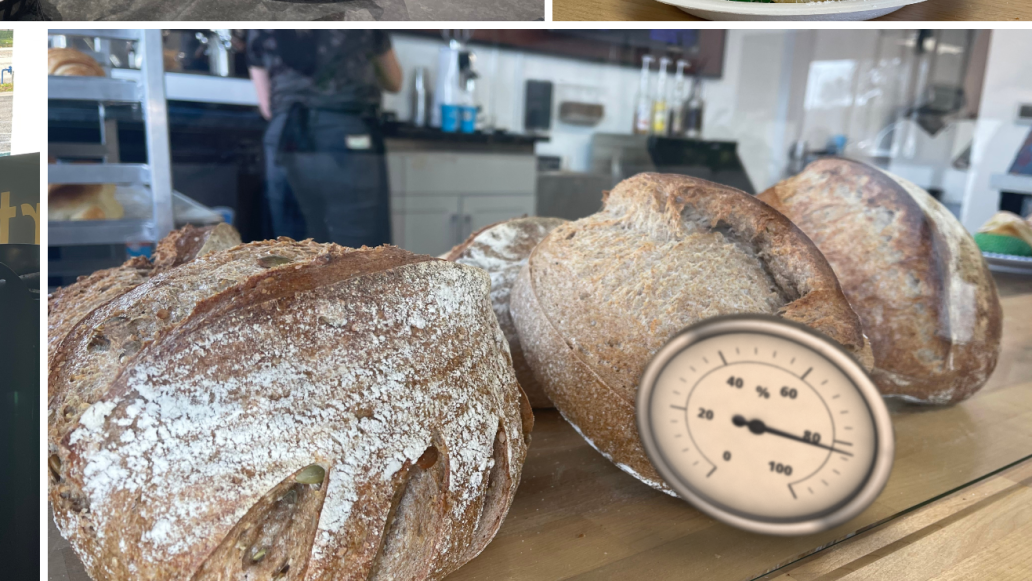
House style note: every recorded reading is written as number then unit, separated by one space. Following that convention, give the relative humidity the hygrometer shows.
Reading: 82 %
